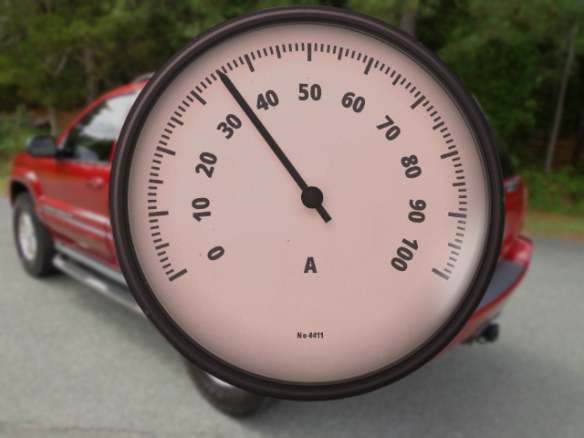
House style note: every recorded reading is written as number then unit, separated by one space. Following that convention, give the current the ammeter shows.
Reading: 35 A
